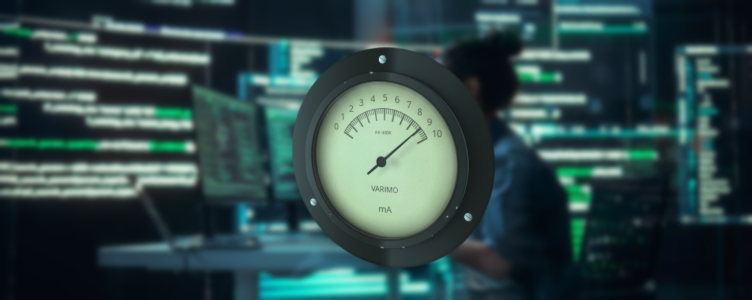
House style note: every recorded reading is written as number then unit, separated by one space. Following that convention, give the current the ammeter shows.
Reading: 9 mA
